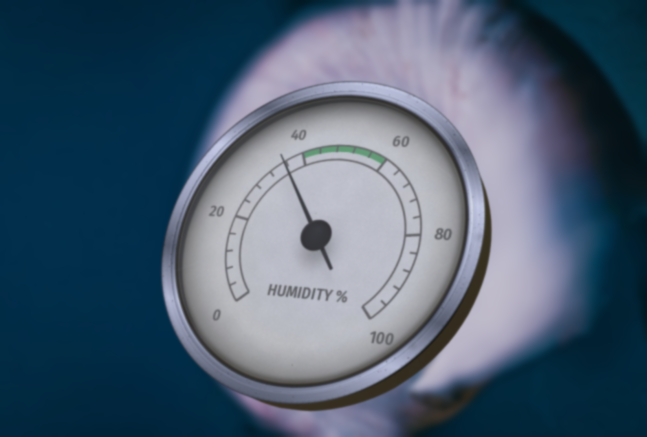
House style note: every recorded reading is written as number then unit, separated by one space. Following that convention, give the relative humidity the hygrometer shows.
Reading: 36 %
